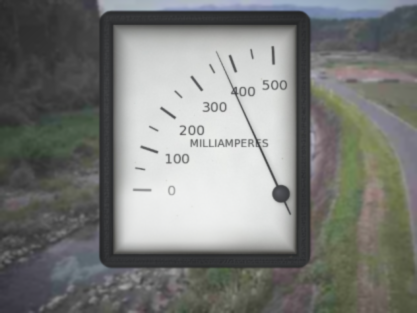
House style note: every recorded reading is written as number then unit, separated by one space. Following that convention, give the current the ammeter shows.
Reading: 375 mA
